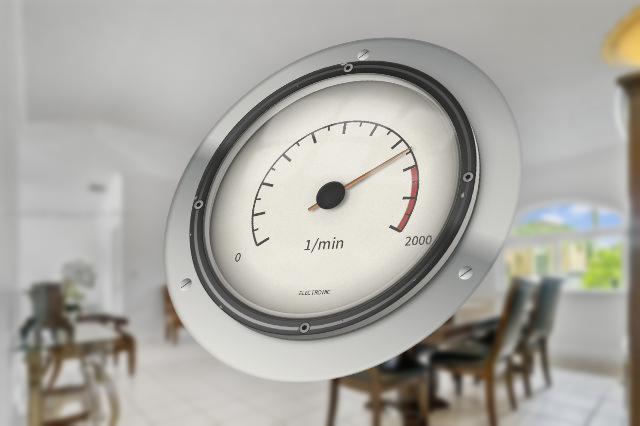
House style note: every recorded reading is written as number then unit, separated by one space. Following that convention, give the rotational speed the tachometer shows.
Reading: 1500 rpm
